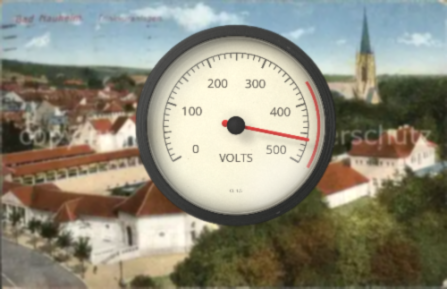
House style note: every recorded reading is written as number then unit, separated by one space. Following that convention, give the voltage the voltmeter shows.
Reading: 460 V
